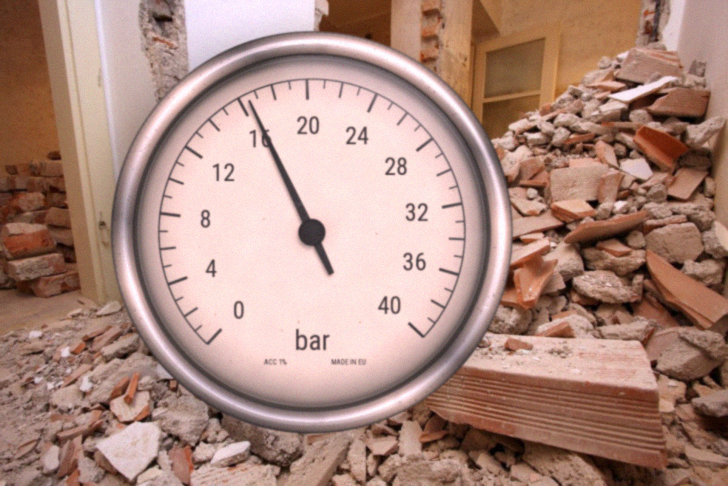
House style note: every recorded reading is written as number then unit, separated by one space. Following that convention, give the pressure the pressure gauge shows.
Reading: 16.5 bar
